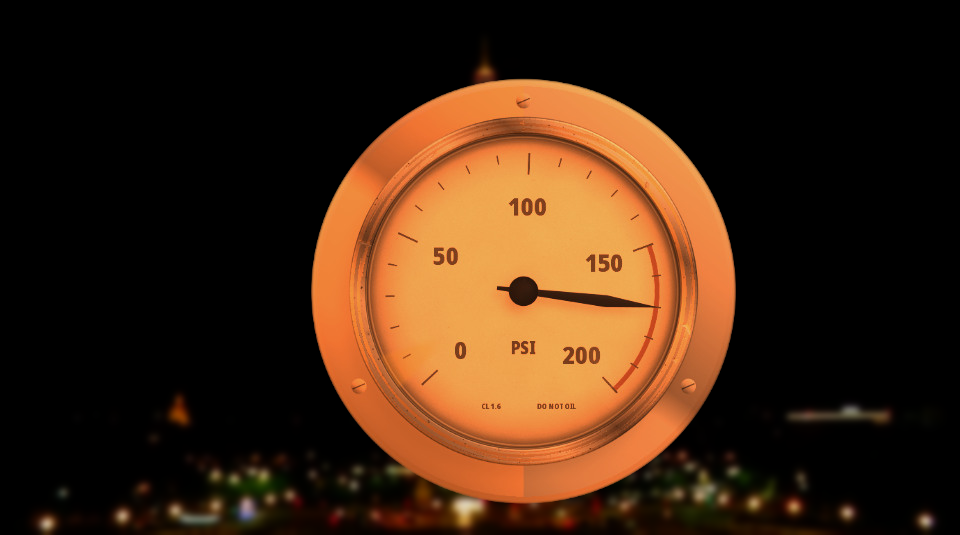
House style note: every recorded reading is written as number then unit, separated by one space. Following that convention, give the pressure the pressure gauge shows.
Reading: 170 psi
